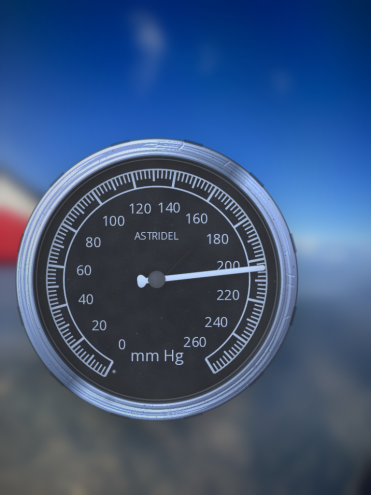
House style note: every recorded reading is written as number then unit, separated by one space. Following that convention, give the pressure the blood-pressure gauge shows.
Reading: 204 mmHg
